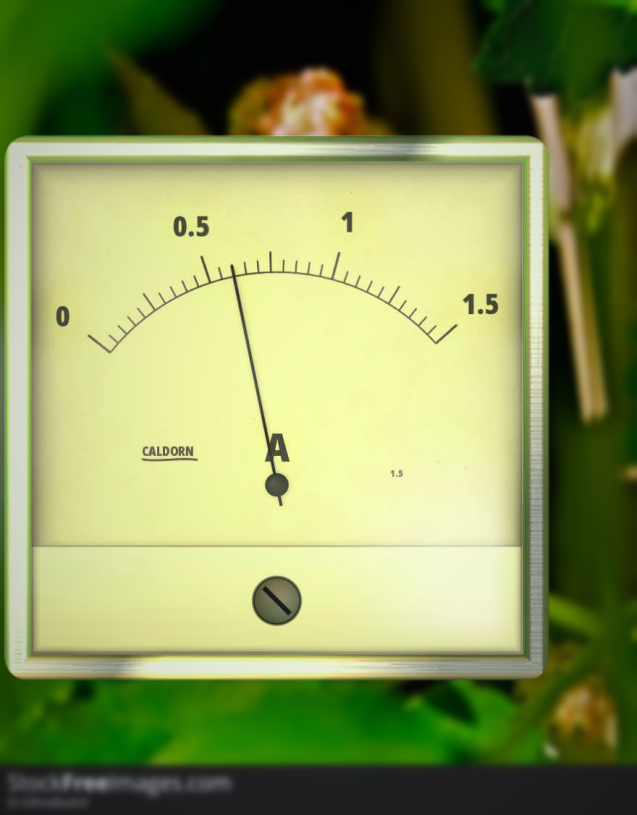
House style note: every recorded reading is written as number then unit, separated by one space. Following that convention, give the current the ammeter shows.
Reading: 0.6 A
